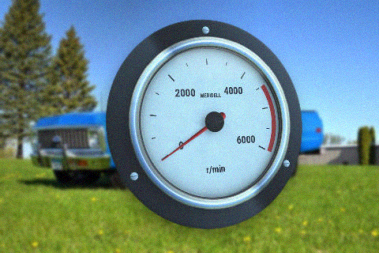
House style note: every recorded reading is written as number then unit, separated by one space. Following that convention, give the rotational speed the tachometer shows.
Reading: 0 rpm
